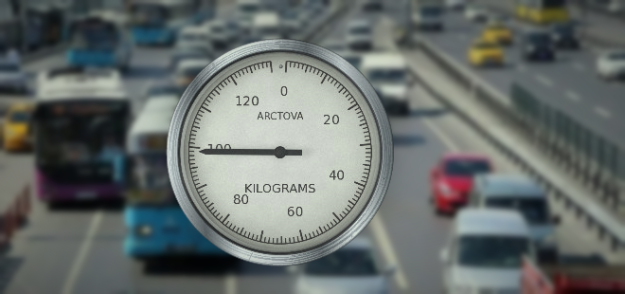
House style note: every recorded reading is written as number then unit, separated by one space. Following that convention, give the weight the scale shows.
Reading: 99 kg
